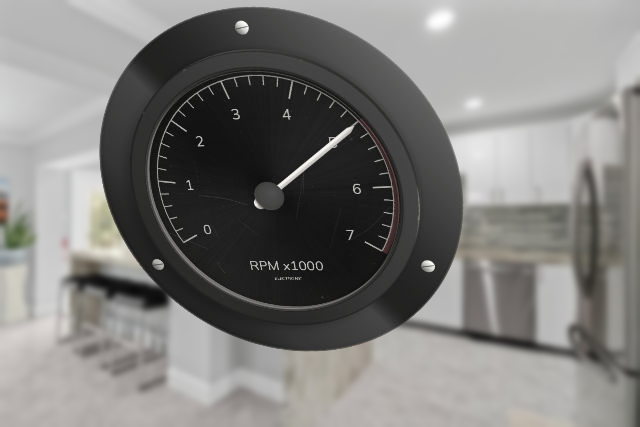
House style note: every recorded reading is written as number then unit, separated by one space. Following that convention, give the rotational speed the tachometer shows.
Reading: 5000 rpm
